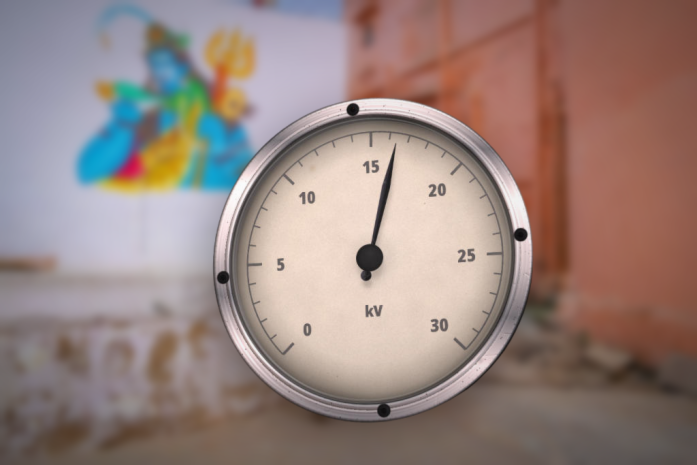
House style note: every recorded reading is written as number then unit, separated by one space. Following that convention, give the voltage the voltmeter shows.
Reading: 16.5 kV
